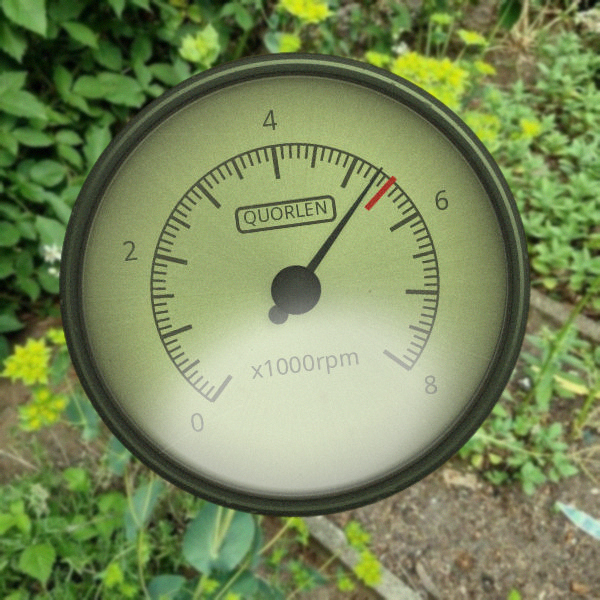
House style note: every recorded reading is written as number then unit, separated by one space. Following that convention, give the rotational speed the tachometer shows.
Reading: 5300 rpm
